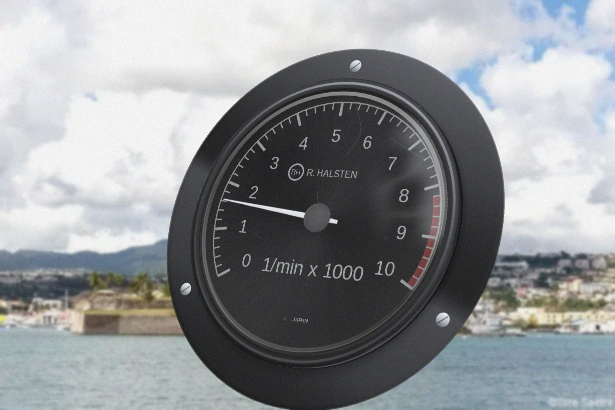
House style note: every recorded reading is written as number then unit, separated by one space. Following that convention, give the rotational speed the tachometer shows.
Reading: 1600 rpm
